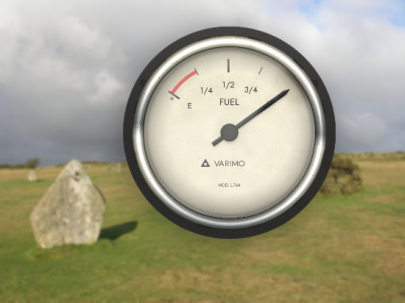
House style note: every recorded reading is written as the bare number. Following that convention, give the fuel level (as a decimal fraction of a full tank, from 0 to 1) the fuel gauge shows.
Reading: 1
